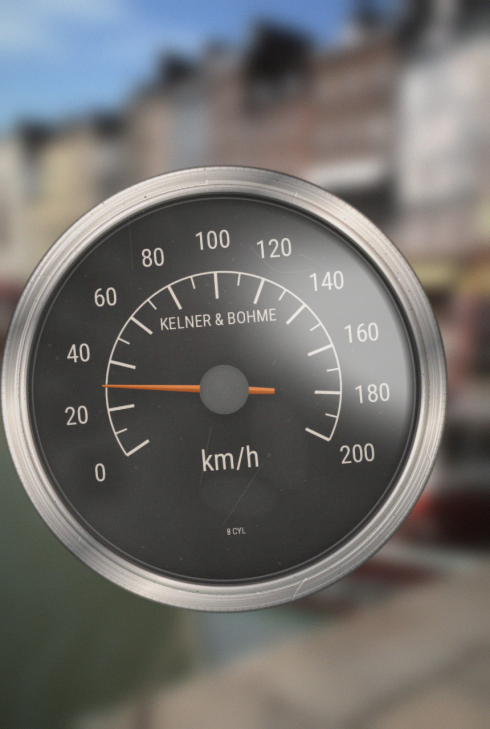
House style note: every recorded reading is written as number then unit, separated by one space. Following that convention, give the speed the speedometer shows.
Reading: 30 km/h
